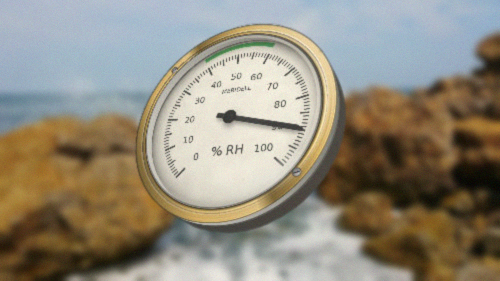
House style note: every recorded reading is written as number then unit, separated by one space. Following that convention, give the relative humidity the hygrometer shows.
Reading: 90 %
